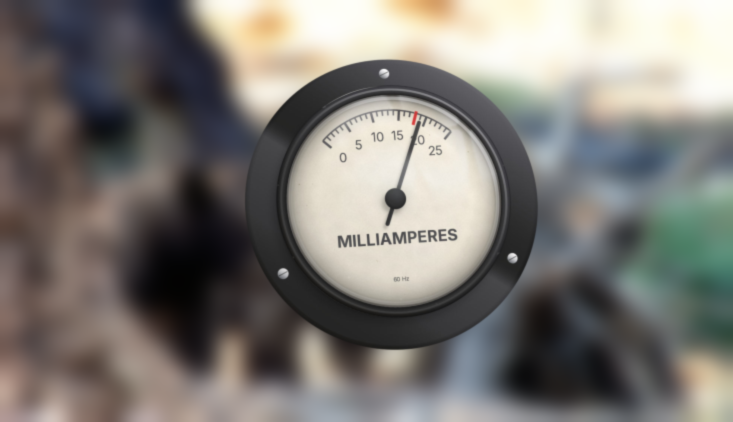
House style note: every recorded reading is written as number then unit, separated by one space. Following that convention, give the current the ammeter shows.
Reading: 19 mA
